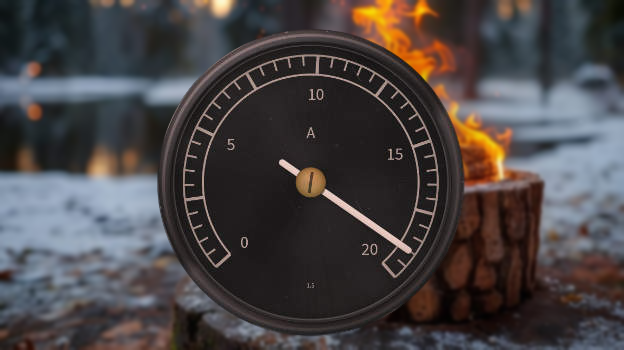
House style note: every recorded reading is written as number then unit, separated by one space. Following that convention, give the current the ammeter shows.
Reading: 19 A
